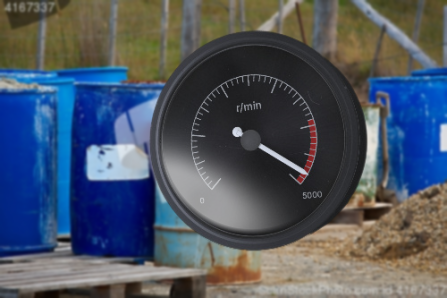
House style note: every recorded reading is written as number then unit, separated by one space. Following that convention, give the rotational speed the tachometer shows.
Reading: 4800 rpm
